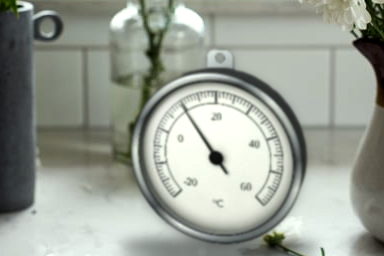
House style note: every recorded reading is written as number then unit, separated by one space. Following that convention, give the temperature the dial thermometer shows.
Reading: 10 °C
